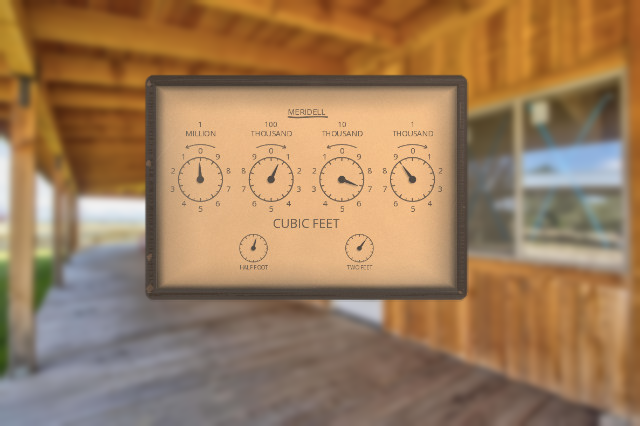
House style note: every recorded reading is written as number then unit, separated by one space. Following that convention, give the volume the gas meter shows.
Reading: 6900 ft³
